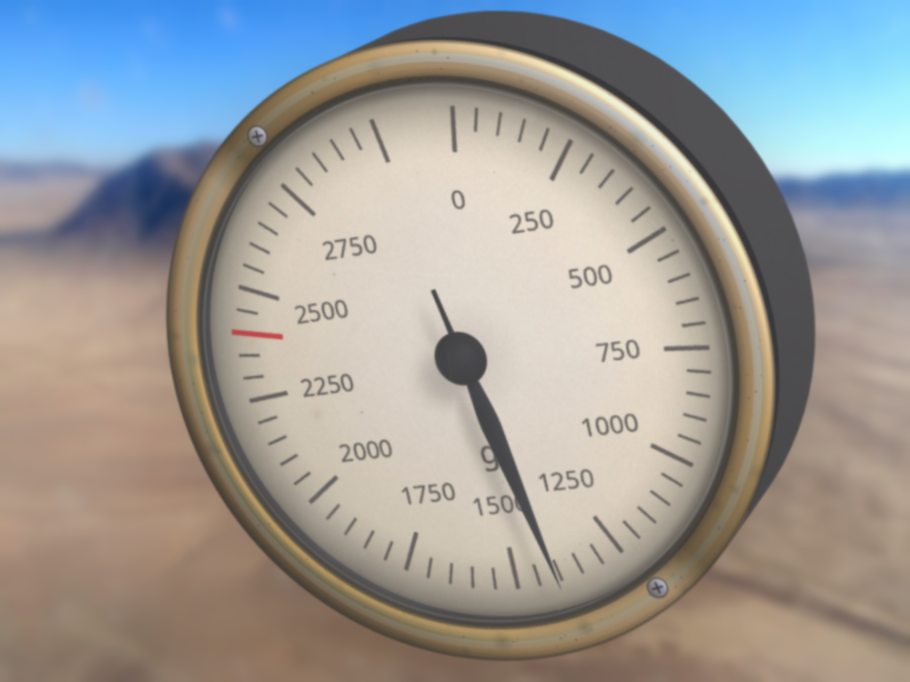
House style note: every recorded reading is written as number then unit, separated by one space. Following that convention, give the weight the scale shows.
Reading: 1400 g
